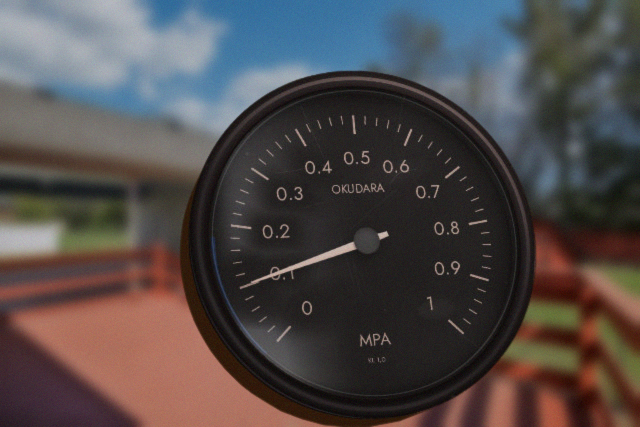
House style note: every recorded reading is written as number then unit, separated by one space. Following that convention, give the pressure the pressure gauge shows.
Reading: 0.1 MPa
